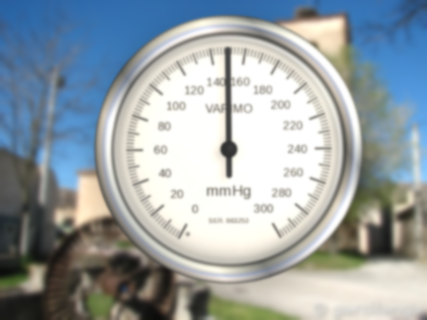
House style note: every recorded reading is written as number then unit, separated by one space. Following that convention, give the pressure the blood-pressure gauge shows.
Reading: 150 mmHg
